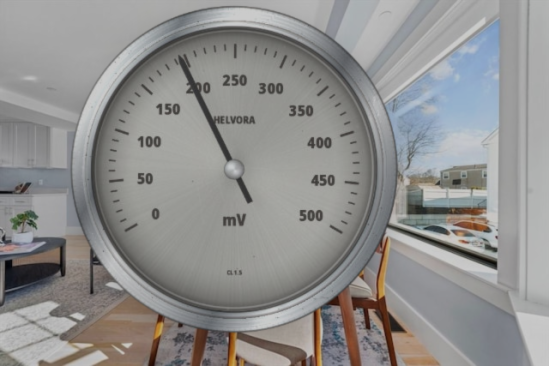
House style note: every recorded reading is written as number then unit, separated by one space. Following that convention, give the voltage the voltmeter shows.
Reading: 195 mV
